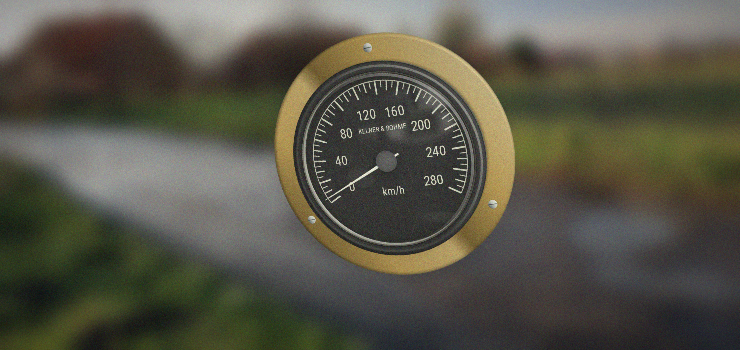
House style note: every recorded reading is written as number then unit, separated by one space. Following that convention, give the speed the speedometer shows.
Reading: 5 km/h
